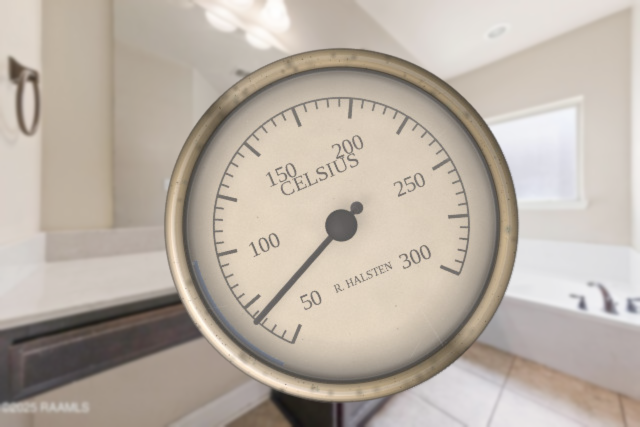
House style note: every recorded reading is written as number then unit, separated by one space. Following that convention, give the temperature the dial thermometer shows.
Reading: 67.5 °C
